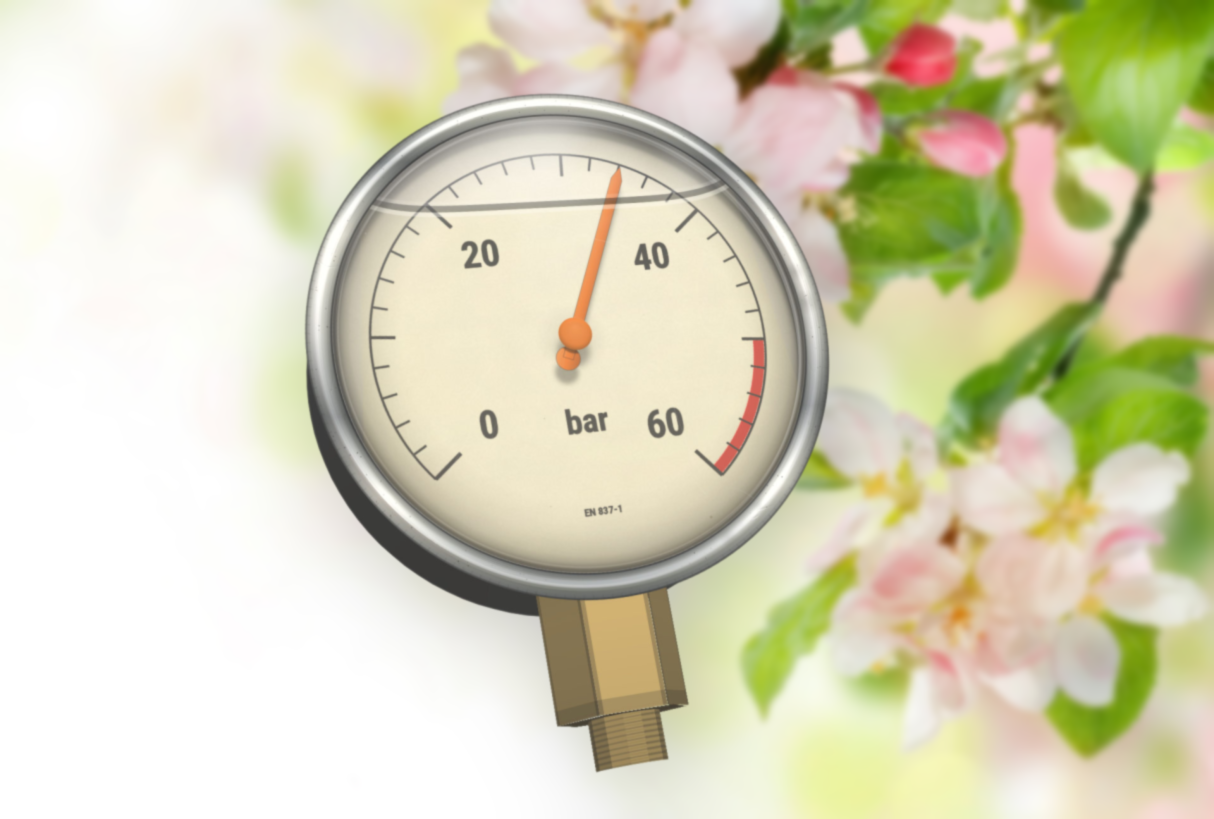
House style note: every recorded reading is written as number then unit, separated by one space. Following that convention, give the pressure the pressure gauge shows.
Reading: 34 bar
